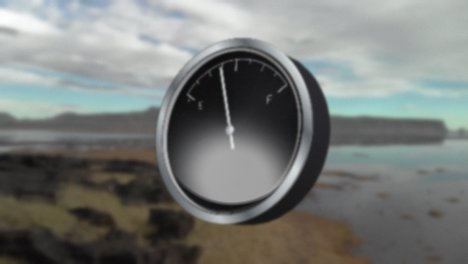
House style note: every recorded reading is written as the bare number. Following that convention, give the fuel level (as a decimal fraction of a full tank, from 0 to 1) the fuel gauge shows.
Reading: 0.375
